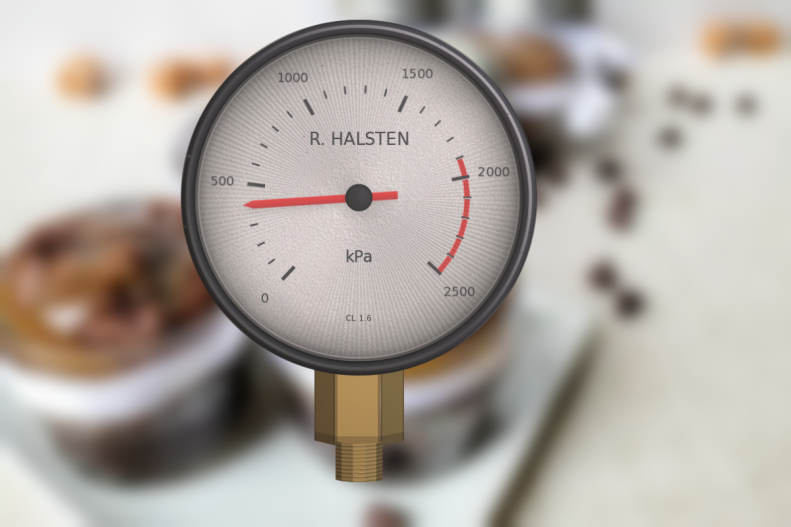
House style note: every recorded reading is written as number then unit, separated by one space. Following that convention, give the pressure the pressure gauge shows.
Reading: 400 kPa
